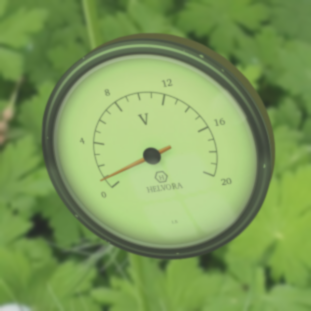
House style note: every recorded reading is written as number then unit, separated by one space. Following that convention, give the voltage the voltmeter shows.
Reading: 1 V
